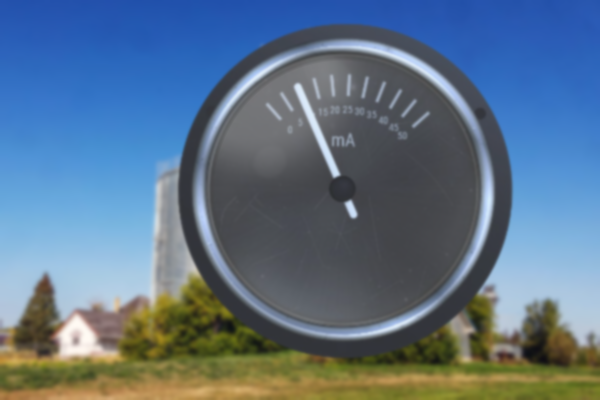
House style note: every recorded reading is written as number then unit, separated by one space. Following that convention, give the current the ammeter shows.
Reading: 10 mA
